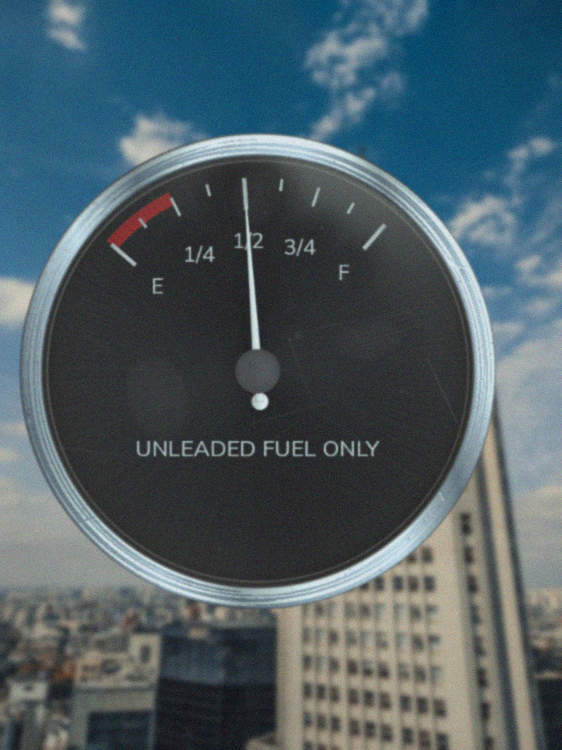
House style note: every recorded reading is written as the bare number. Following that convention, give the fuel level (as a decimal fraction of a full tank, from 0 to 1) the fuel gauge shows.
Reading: 0.5
